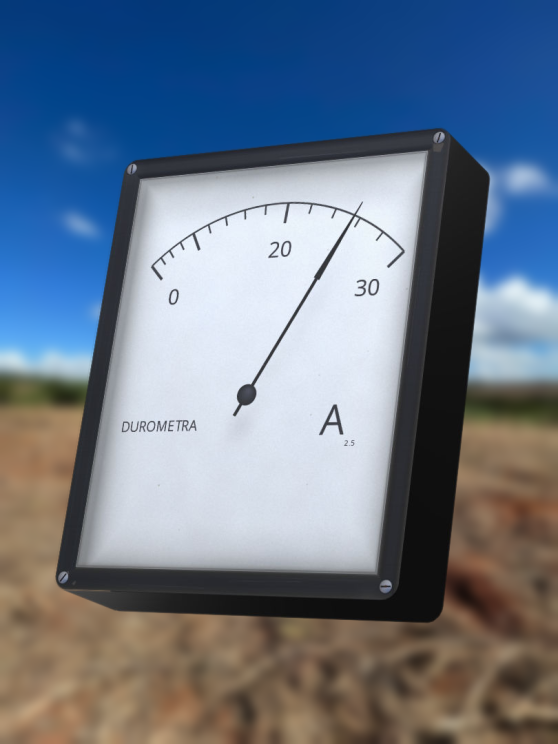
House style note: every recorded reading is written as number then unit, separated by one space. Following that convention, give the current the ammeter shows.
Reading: 26 A
